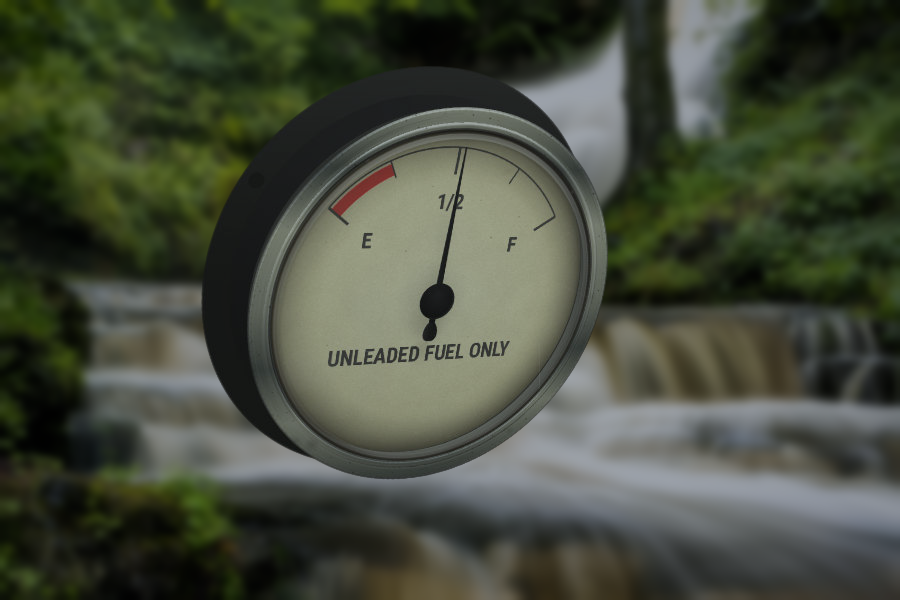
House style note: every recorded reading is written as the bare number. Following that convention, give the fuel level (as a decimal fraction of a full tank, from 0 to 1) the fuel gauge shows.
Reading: 0.5
